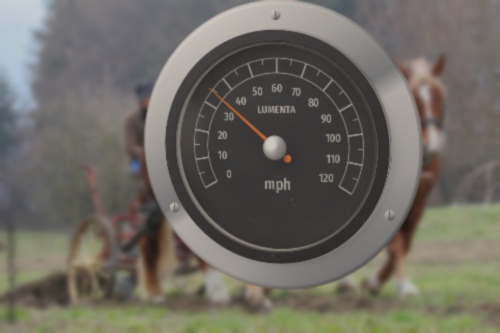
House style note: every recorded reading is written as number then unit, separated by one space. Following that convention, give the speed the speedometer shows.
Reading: 35 mph
